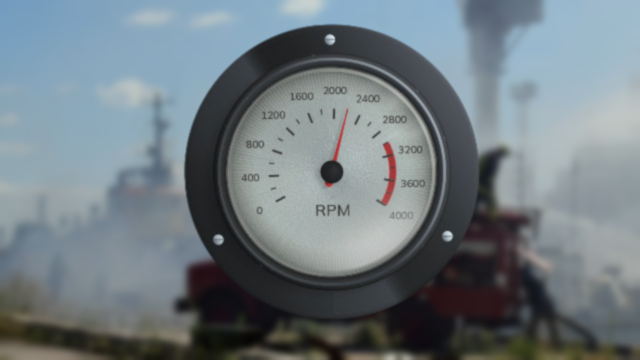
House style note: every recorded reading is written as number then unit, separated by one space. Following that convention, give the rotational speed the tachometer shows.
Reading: 2200 rpm
